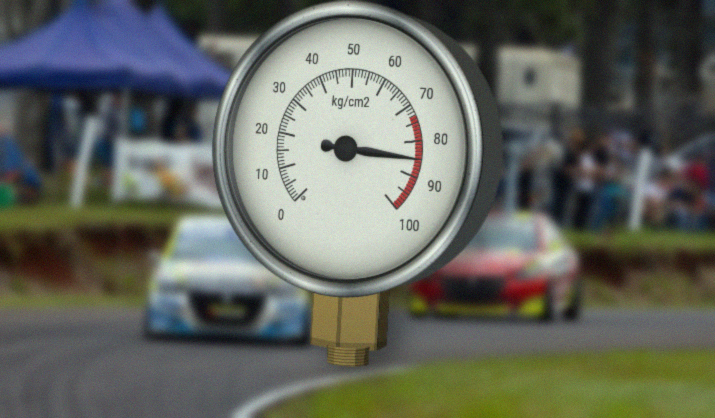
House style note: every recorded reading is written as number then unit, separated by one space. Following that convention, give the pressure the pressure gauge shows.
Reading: 85 kg/cm²
